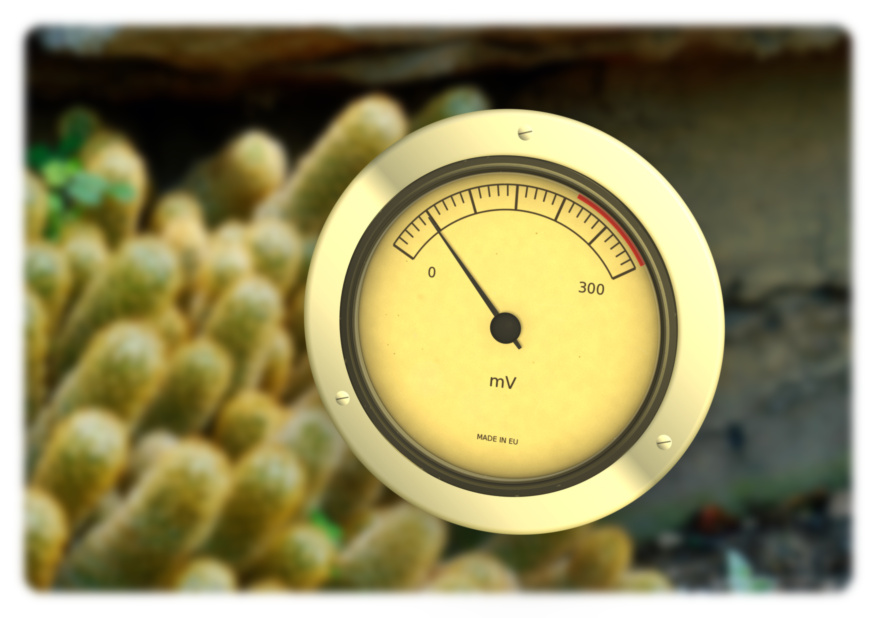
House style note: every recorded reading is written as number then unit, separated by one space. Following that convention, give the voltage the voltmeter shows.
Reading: 50 mV
